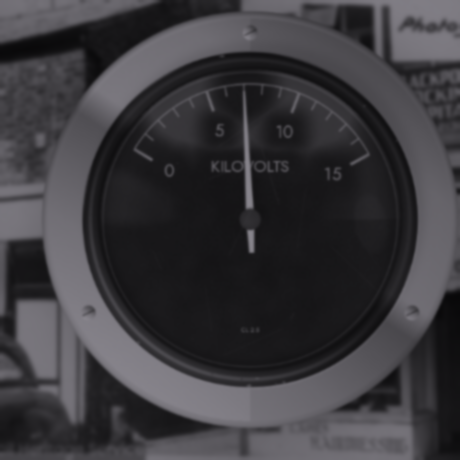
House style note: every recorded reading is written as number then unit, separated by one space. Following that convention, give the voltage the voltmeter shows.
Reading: 7 kV
